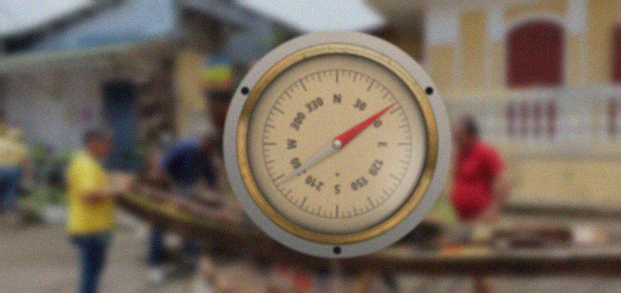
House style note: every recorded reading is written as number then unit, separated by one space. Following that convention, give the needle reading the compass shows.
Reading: 55 °
